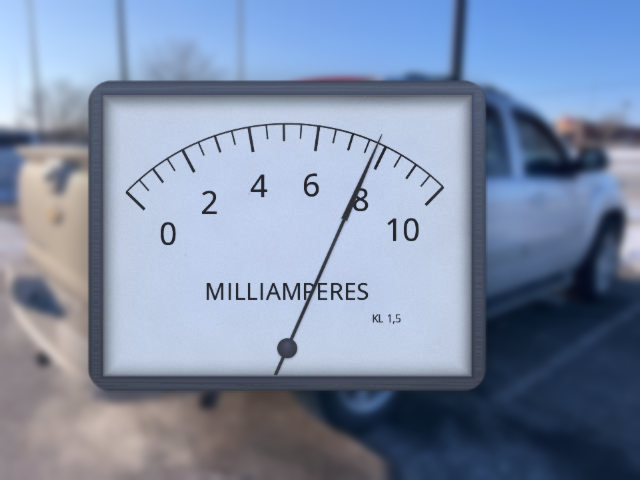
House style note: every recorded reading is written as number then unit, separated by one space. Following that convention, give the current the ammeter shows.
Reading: 7.75 mA
